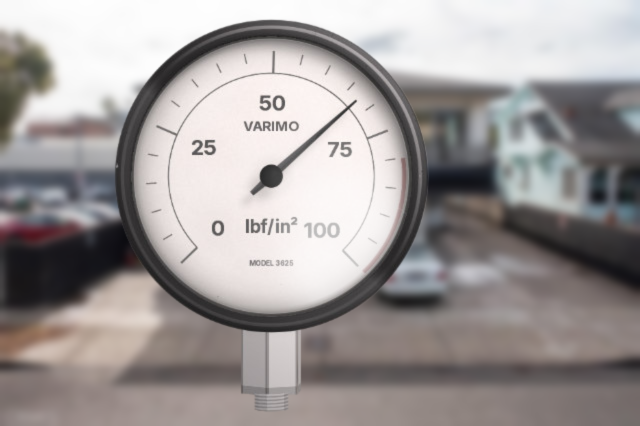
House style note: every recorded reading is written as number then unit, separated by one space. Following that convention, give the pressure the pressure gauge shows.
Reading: 67.5 psi
